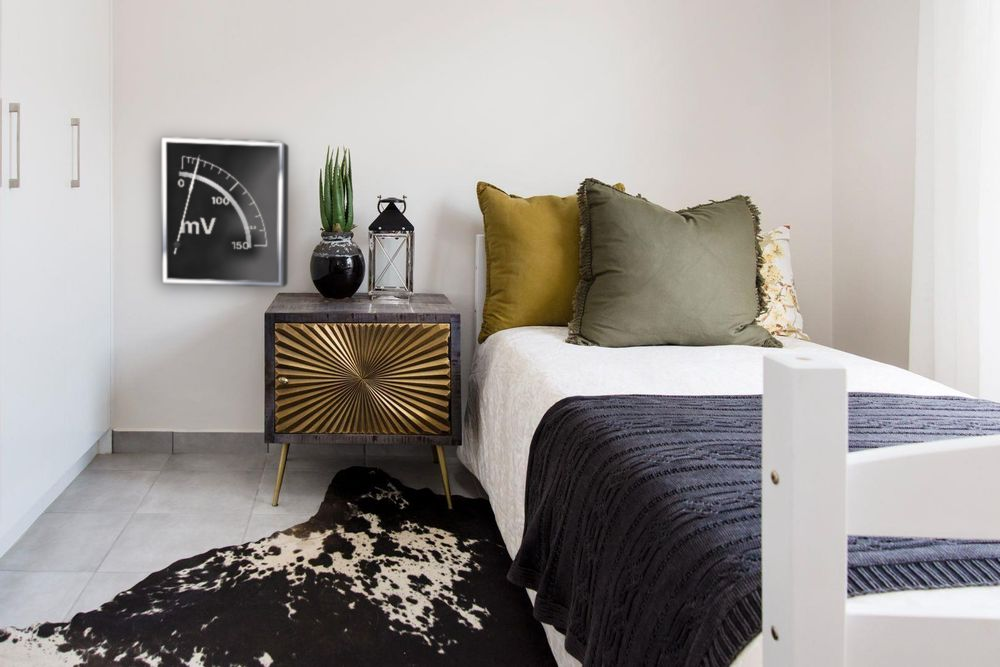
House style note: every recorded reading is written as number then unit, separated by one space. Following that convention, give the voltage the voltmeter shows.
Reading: 50 mV
